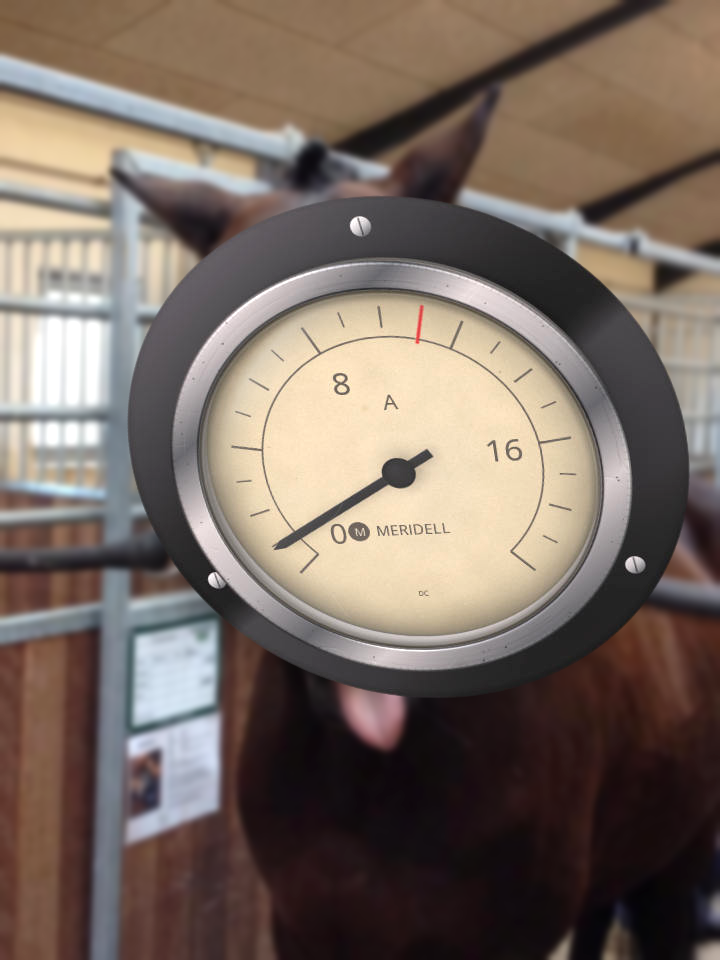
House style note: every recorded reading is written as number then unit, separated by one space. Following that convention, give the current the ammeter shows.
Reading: 1 A
